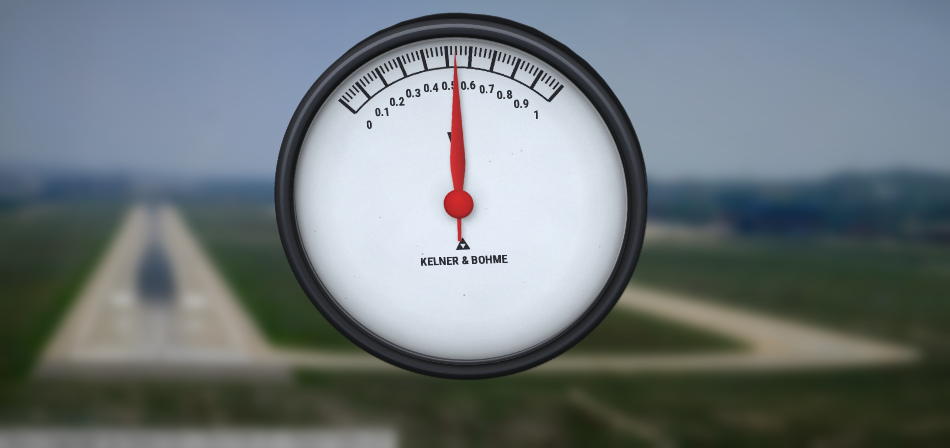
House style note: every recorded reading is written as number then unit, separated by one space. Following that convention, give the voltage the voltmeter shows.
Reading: 0.54 V
